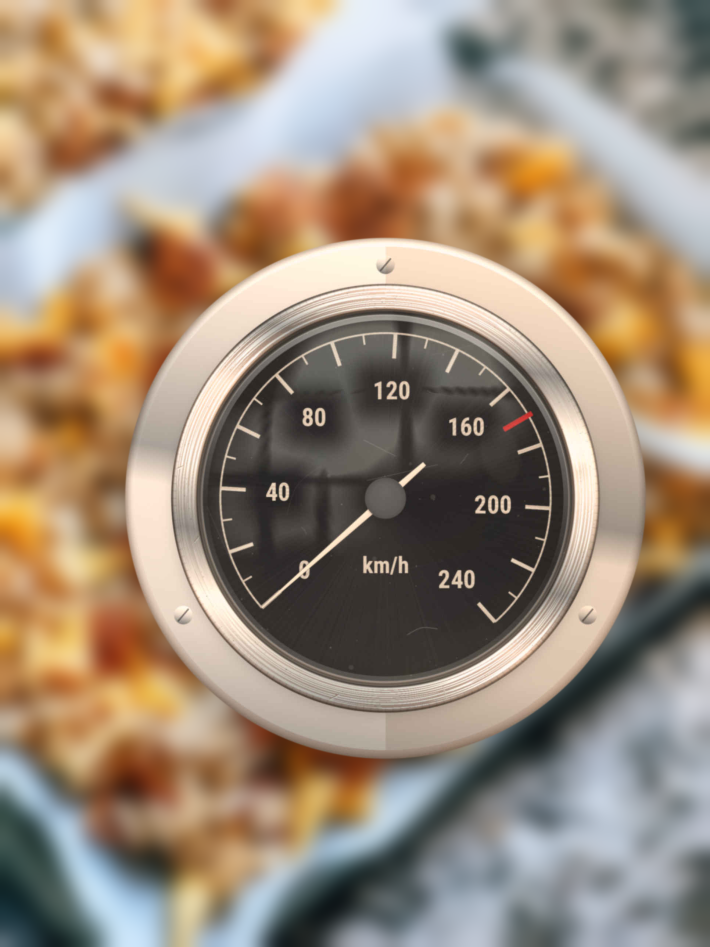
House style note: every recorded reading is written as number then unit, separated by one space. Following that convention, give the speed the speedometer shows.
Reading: 0 km/h
